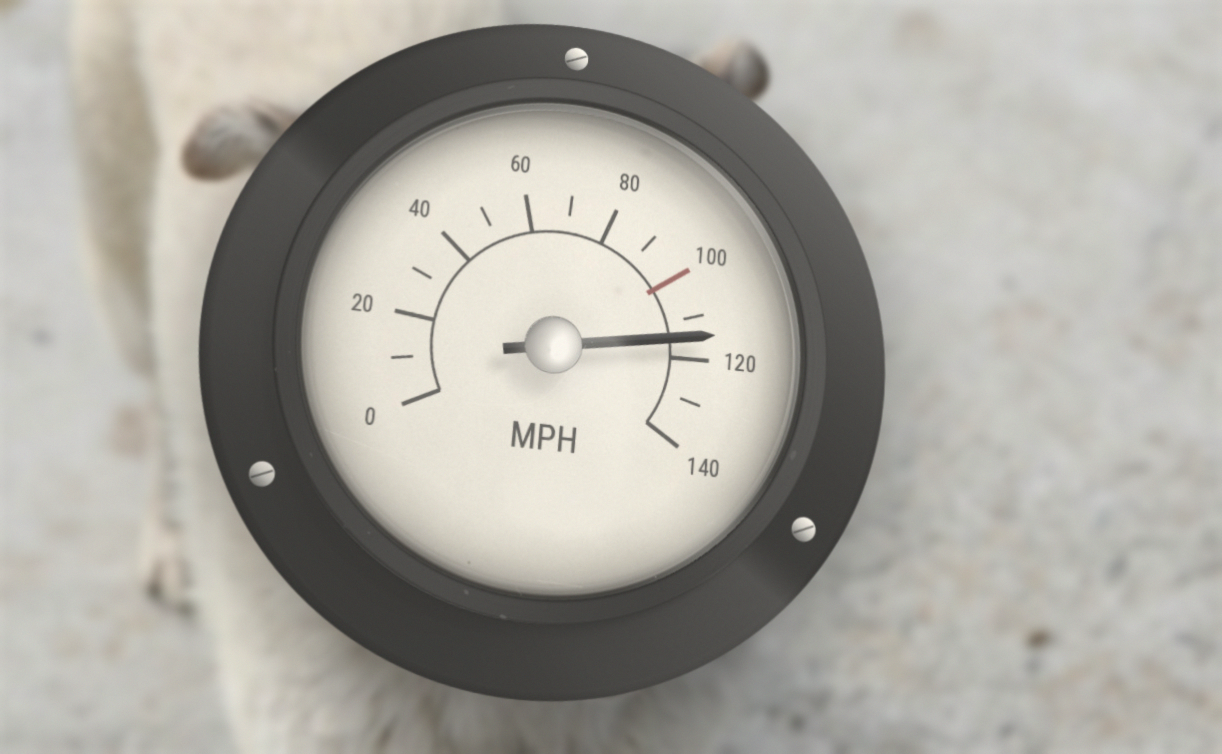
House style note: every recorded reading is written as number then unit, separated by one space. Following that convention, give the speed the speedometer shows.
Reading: 115 mph
